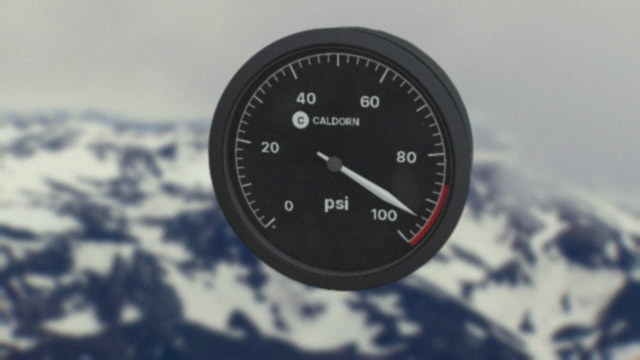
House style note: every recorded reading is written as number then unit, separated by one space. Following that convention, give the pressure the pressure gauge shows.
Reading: 94 psi
